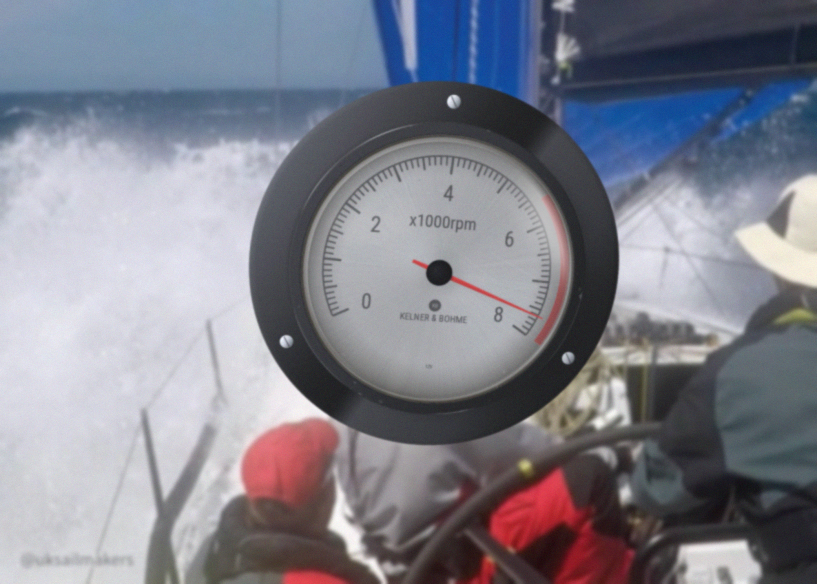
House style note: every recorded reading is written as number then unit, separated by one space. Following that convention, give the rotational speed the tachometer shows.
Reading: 7600 rpm
